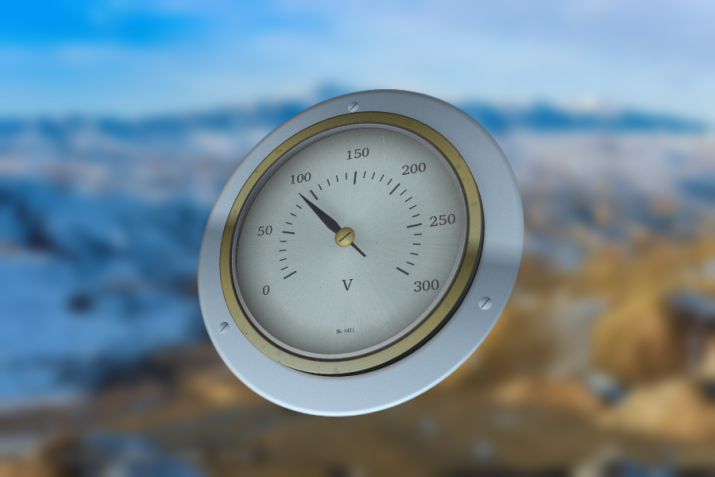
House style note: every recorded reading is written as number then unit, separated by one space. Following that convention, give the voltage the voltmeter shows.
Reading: 90 V
